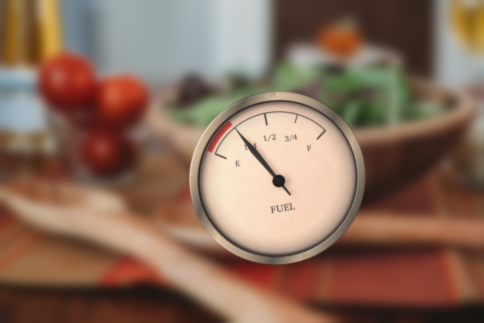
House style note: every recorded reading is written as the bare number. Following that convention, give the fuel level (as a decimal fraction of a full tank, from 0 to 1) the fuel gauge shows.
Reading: 0.25
